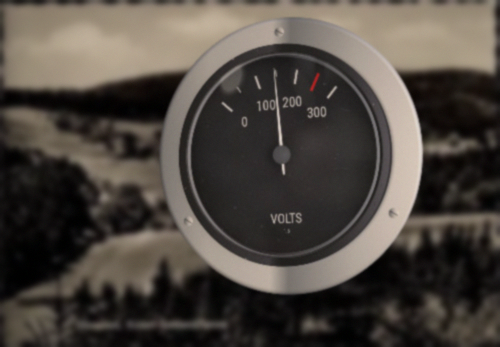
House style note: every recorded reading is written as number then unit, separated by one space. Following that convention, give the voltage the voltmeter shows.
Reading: 150 V
